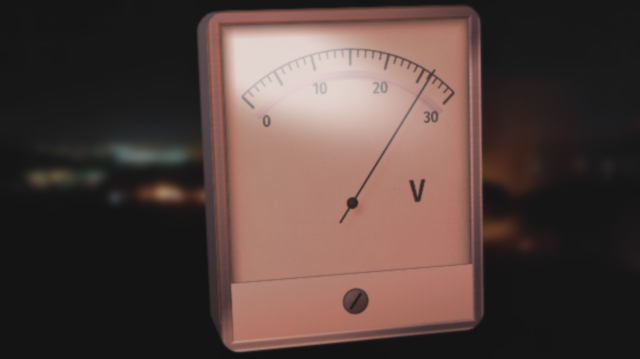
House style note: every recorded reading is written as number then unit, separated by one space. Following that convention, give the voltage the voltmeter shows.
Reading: 26 V
